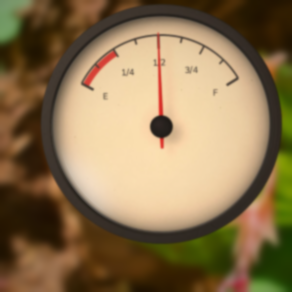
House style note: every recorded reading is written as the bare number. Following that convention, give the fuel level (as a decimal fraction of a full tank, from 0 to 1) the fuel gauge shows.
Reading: 0.5
